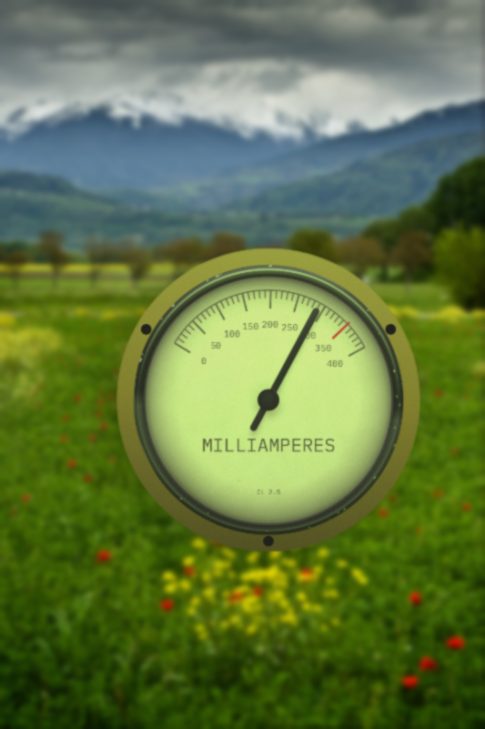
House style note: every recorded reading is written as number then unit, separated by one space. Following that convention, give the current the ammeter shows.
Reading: 290 mA
